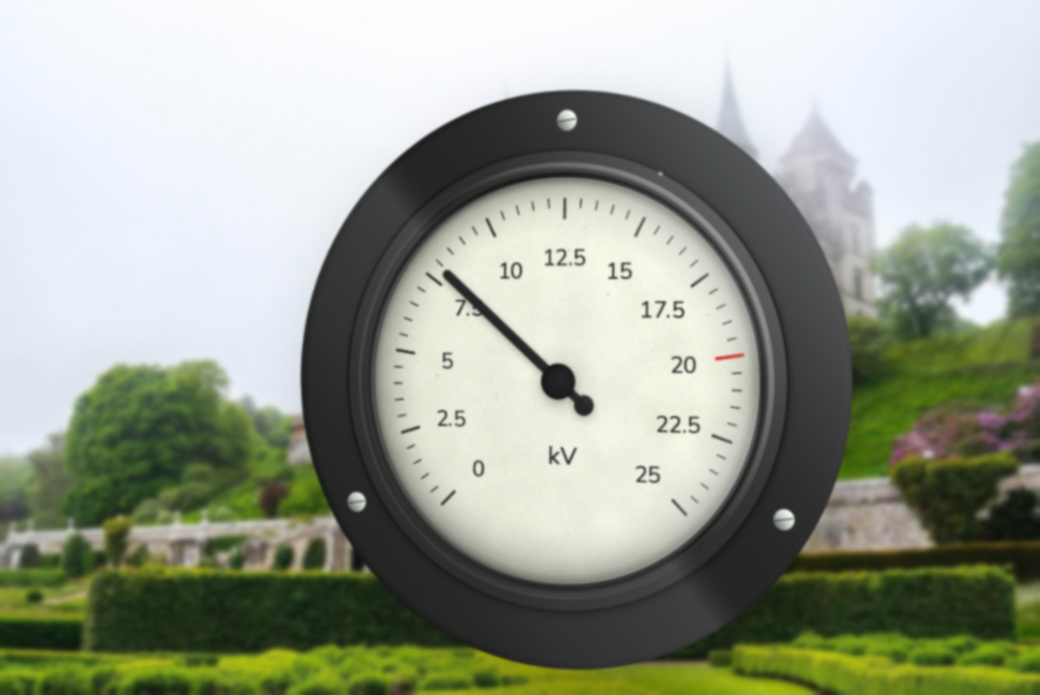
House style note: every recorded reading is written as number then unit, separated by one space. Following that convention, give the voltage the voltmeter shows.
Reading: 8 kV
